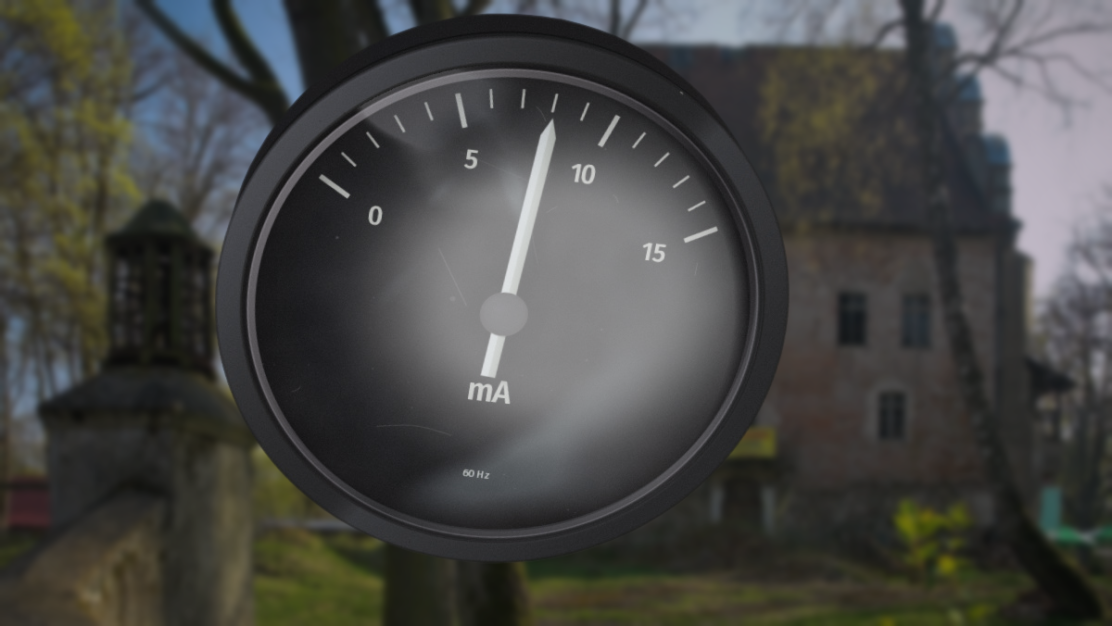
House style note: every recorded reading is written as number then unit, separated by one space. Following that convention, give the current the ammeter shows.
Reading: 8 mA
